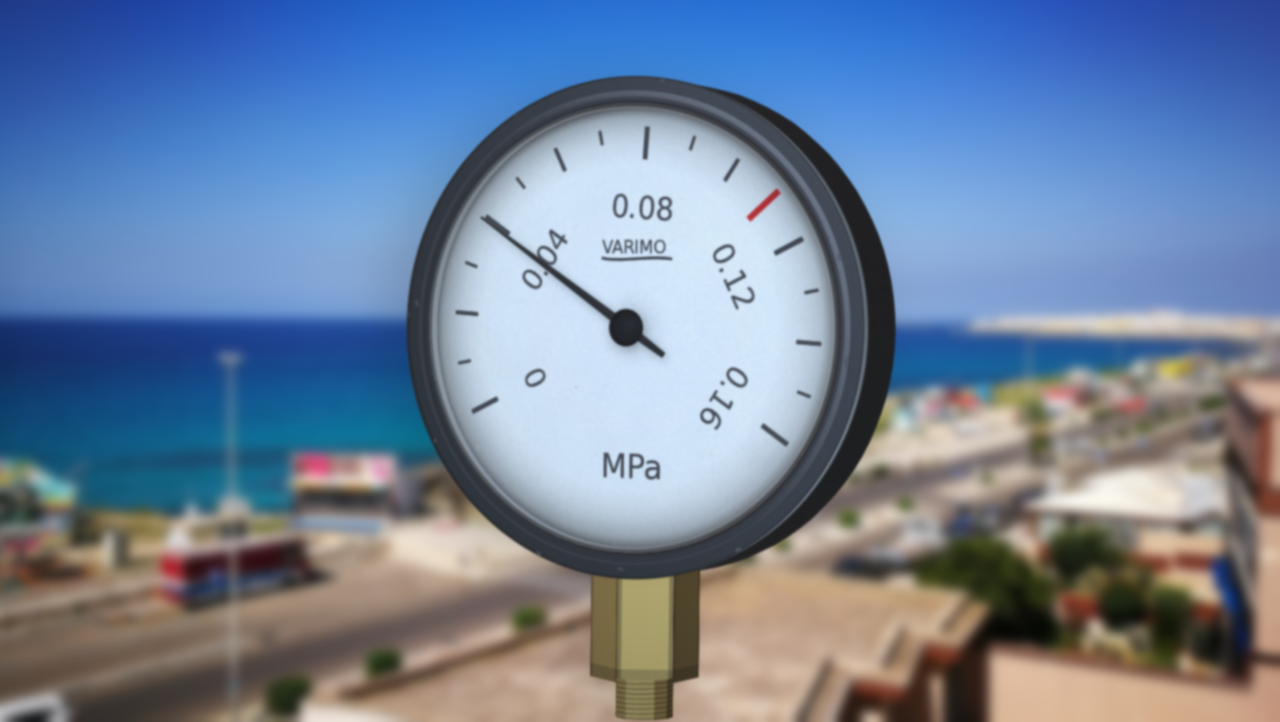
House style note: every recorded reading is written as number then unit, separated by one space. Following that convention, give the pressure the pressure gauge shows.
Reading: 0.04 MPa
